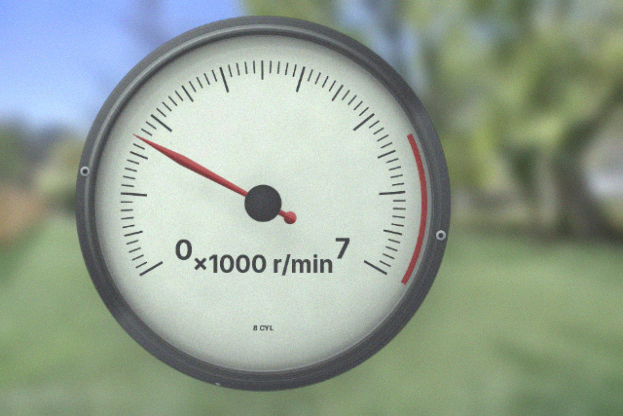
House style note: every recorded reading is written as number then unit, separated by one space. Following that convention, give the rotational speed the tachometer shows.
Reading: 1700 rpm
